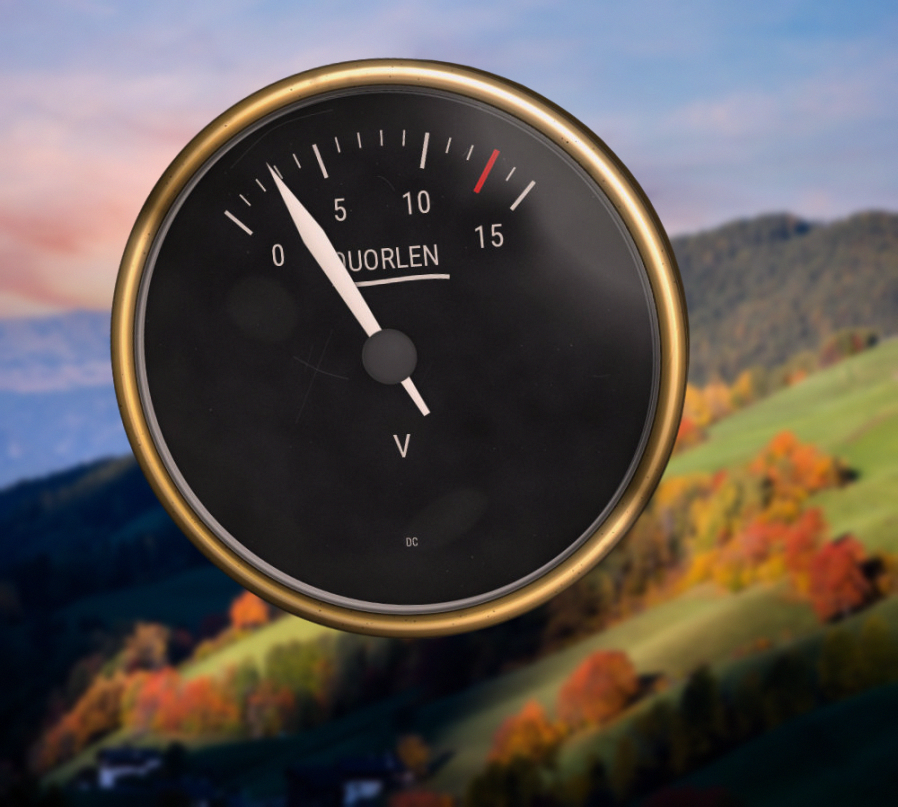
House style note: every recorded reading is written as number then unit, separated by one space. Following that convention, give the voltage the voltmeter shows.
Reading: 3 V
